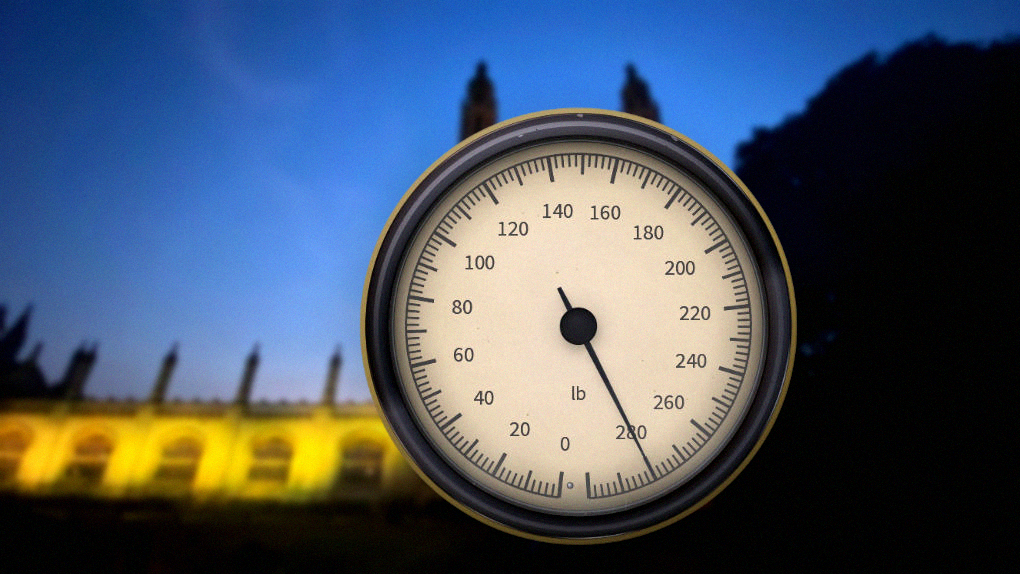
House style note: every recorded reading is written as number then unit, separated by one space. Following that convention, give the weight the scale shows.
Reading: 280 lb
